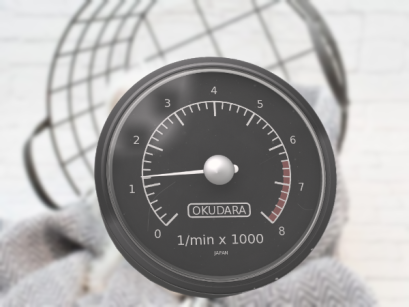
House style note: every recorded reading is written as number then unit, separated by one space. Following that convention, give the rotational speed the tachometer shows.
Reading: 1200 rpm
